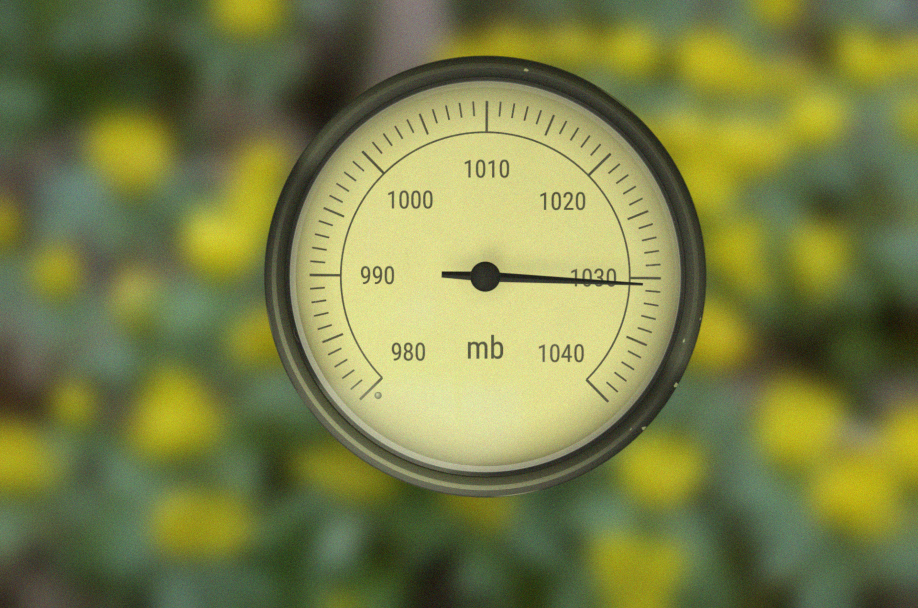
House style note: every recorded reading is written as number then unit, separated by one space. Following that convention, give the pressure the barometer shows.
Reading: 1030.5 mbar
